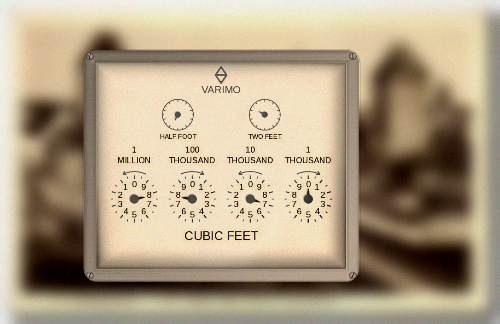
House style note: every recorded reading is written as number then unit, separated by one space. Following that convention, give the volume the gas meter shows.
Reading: 777000 ft³
